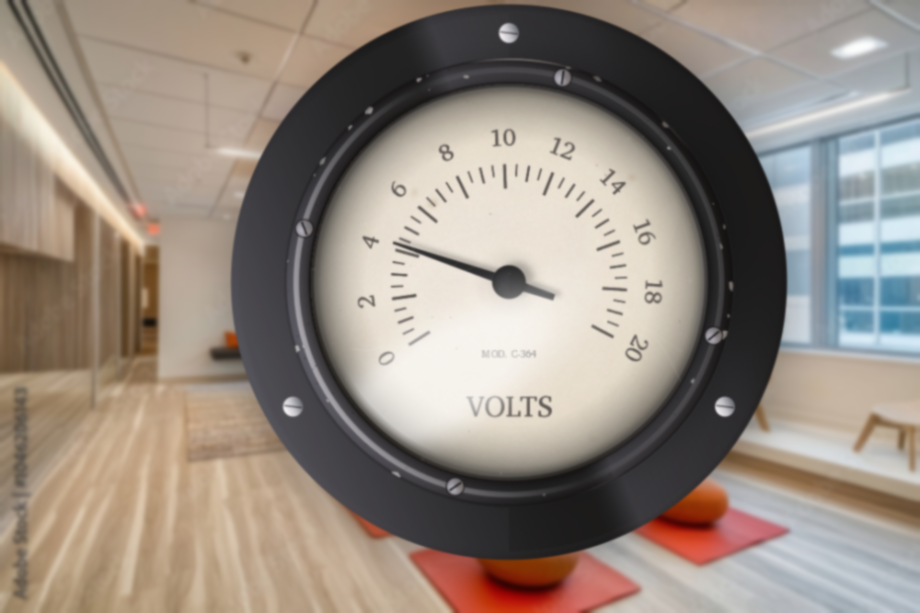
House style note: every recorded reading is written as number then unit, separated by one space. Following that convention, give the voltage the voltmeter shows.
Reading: 4.25 V
